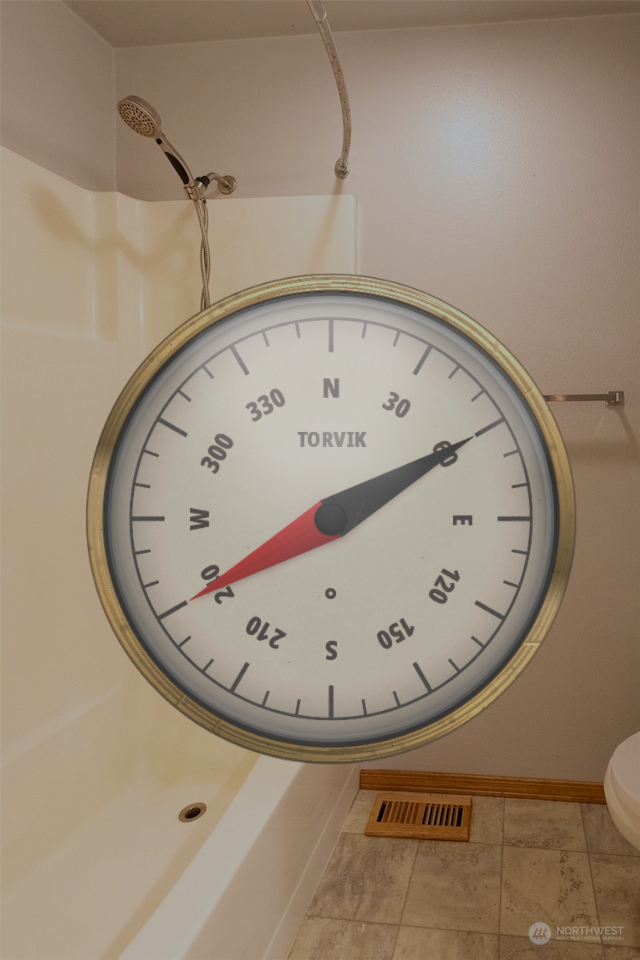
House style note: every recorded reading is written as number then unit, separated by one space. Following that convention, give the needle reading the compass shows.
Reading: 240 °
